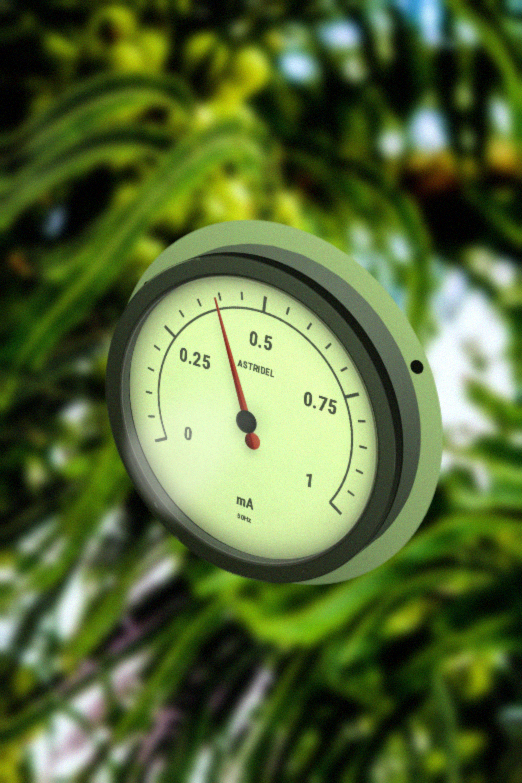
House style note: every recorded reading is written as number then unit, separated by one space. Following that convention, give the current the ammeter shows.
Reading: 0.4 mA
